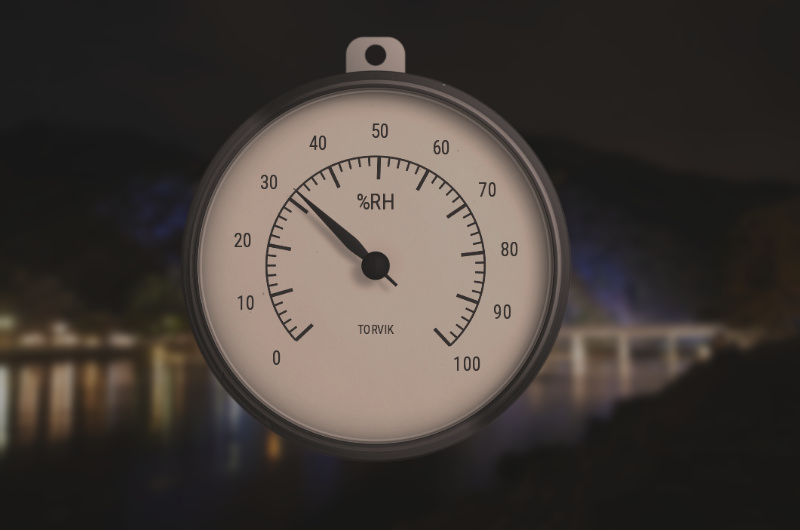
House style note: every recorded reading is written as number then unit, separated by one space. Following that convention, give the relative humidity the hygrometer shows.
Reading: 32 %
